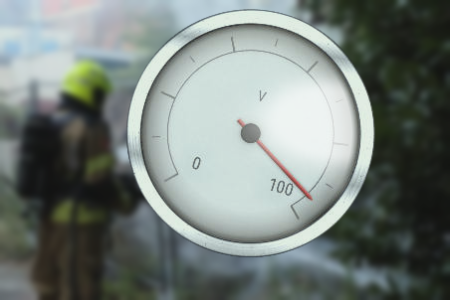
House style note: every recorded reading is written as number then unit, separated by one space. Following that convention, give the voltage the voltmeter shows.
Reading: 95 V
